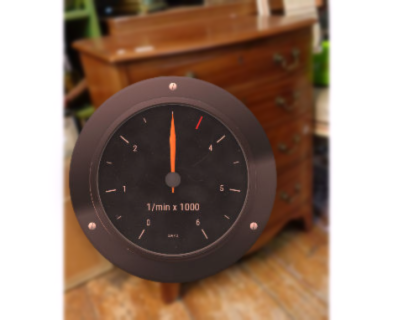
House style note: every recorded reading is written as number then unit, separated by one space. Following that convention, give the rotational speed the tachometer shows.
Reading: 3000 rpm
